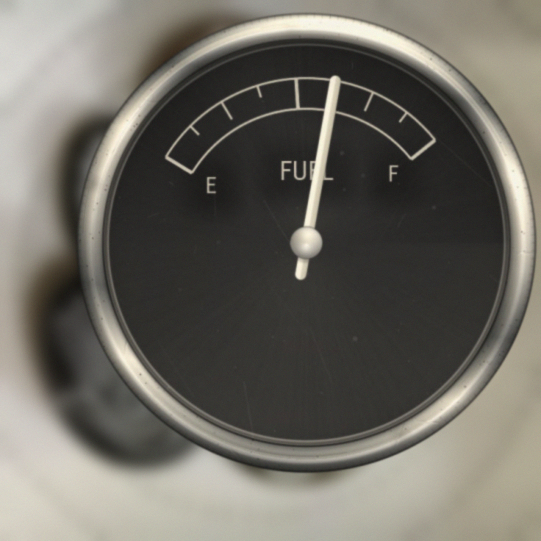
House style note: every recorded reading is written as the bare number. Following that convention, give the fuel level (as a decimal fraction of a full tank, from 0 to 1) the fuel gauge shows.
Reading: 0.625
